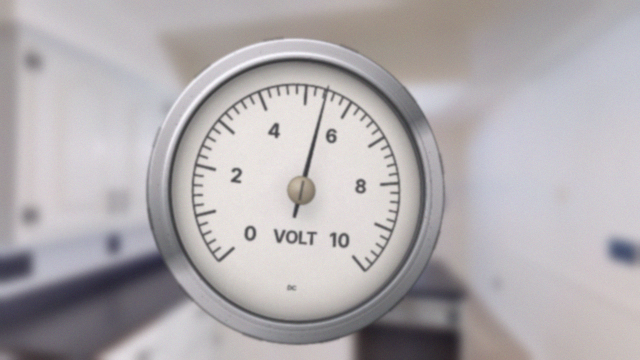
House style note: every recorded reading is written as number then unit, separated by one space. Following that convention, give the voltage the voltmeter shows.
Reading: 5.4 V
